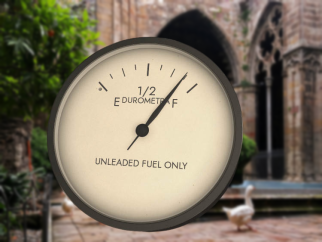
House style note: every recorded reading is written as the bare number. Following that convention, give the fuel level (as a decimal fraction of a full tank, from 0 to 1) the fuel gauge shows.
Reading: 0.875
